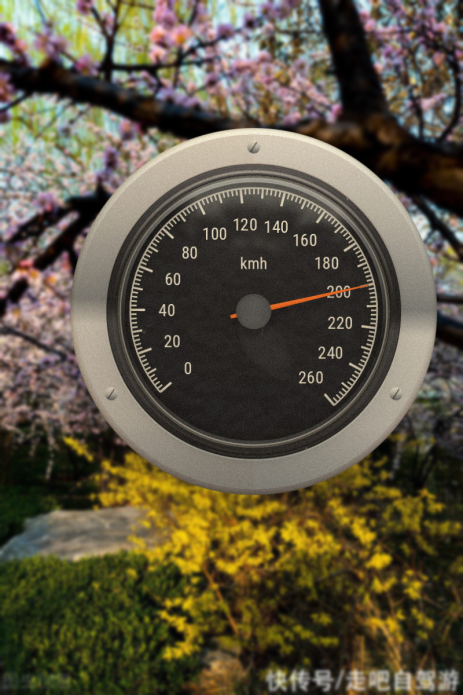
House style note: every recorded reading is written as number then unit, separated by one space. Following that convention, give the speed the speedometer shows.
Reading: 200 km/h
